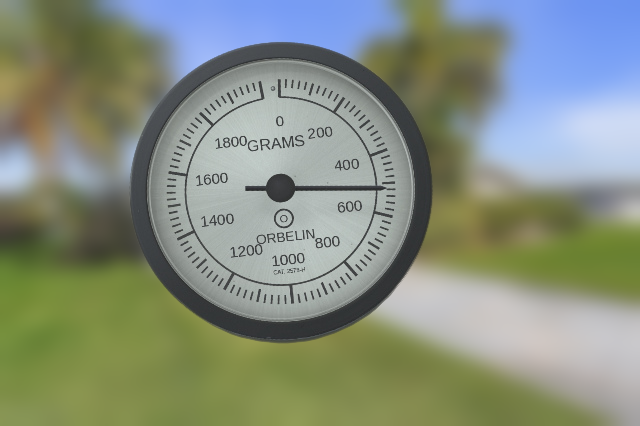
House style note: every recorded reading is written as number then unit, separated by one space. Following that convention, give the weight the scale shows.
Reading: 520 g
